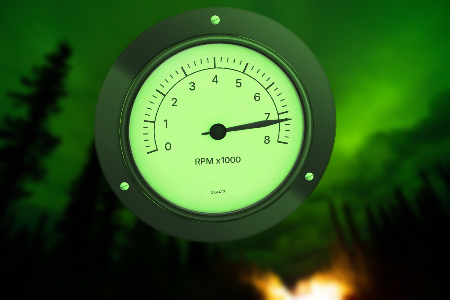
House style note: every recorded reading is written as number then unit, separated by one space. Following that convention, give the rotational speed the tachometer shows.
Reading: 7200 rpm
